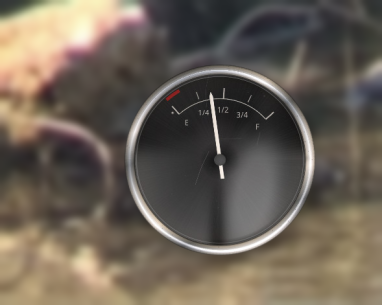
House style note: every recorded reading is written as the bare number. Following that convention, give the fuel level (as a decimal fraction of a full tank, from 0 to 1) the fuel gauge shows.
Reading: 0.375
